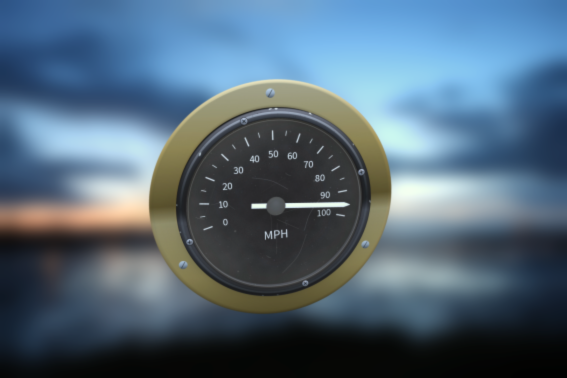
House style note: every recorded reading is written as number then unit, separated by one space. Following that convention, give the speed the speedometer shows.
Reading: 95 mph
